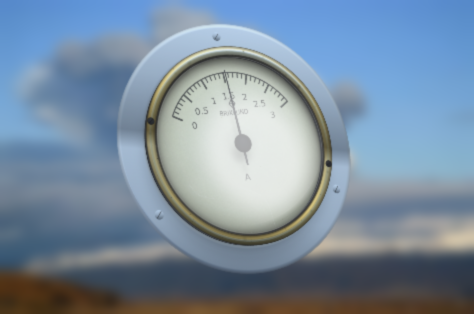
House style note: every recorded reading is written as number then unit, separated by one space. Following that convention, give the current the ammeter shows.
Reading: 1.5 A
